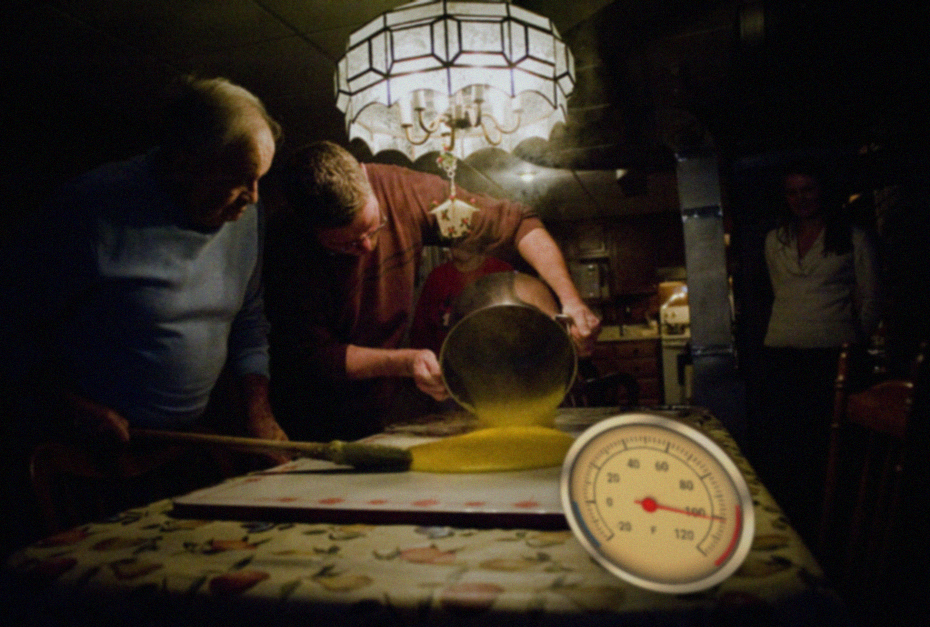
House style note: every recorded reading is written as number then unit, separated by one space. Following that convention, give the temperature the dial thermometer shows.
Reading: 100 °F
